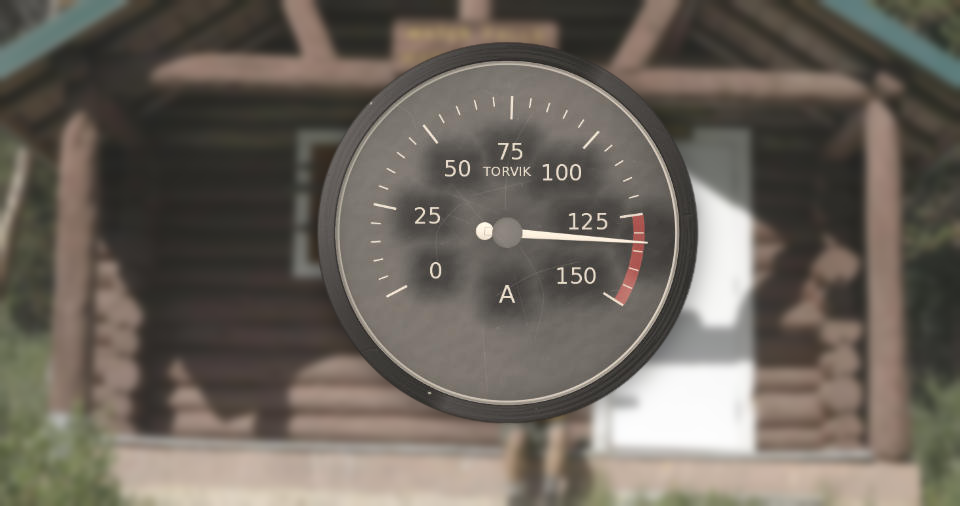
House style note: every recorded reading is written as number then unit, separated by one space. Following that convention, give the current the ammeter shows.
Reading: 132.5 A
